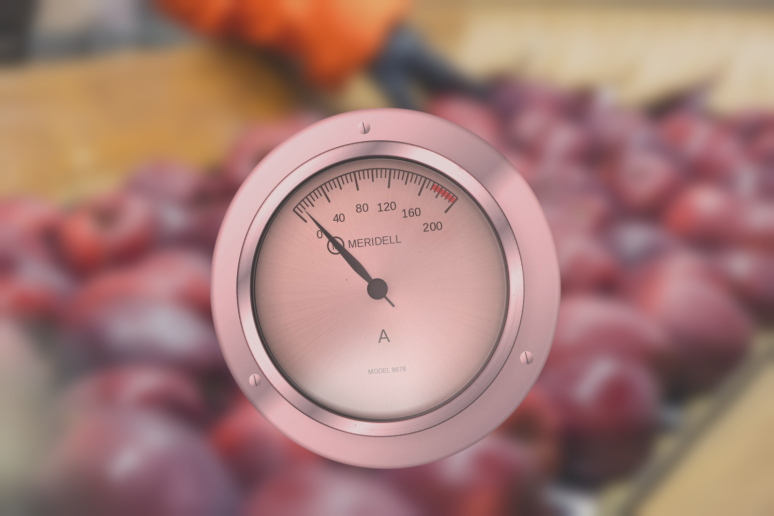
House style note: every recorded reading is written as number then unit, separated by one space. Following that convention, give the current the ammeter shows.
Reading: 10 A
